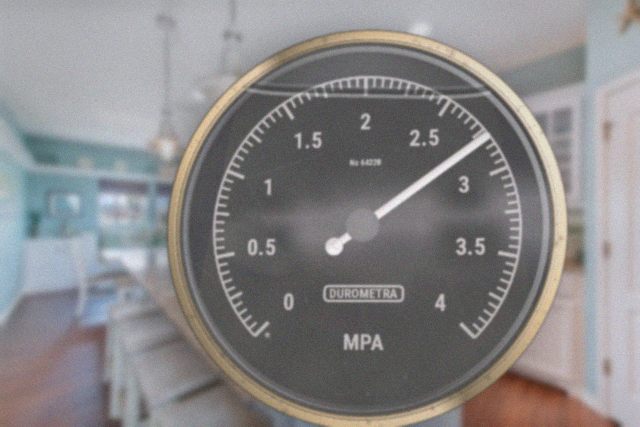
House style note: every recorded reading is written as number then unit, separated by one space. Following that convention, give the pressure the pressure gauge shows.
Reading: 2.8 MPa
